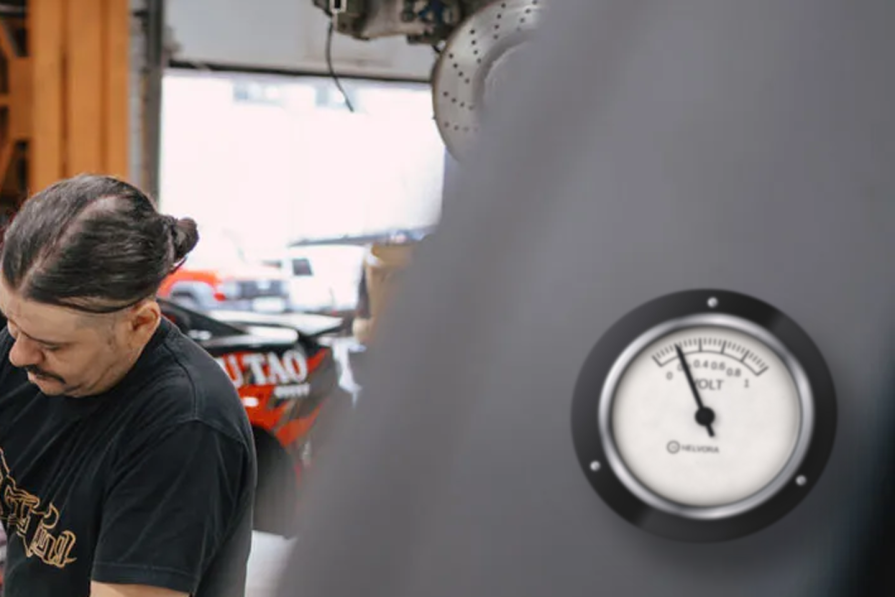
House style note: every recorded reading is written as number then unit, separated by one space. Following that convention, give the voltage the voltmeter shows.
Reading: 0.2 V
